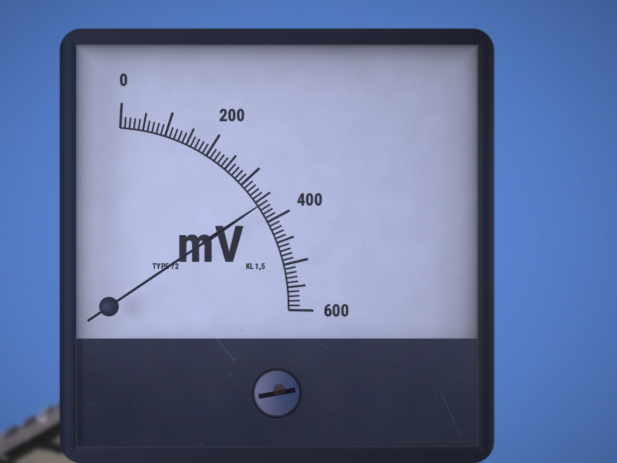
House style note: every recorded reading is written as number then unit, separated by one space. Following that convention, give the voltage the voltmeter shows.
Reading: 360 mV
